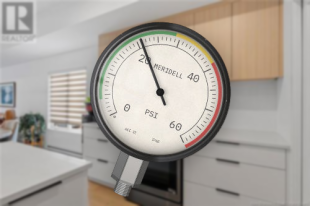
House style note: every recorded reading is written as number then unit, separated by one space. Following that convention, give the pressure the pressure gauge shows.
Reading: 21 psi
